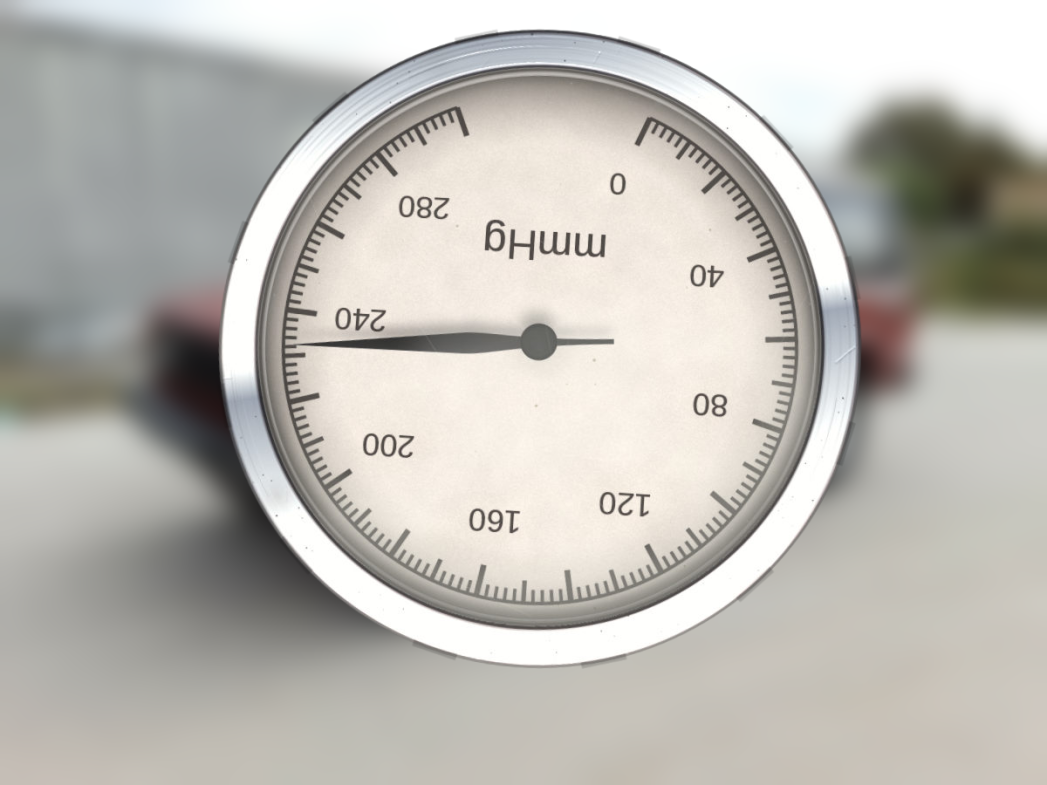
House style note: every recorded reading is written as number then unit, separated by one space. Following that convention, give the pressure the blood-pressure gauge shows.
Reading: 232 mmHg
